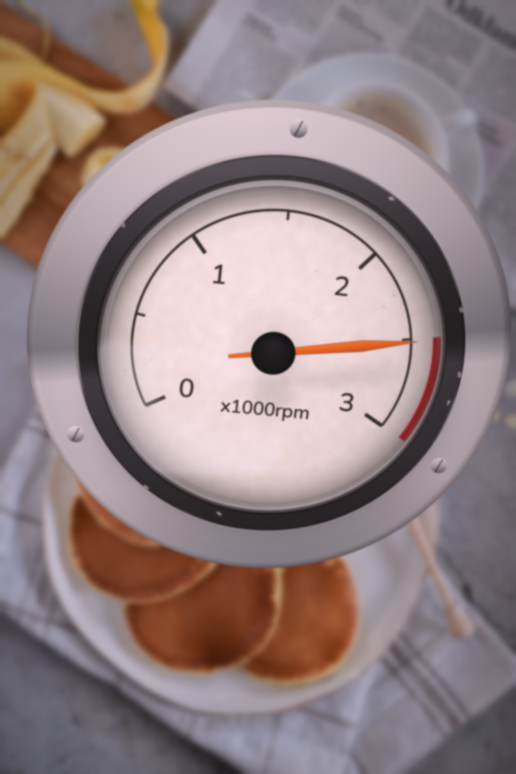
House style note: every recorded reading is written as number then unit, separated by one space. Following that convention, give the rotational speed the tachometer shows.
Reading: 2500 rpm
